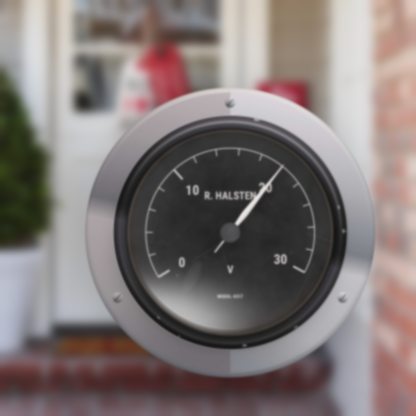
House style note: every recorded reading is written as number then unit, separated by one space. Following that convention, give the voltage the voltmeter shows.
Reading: 20 V
